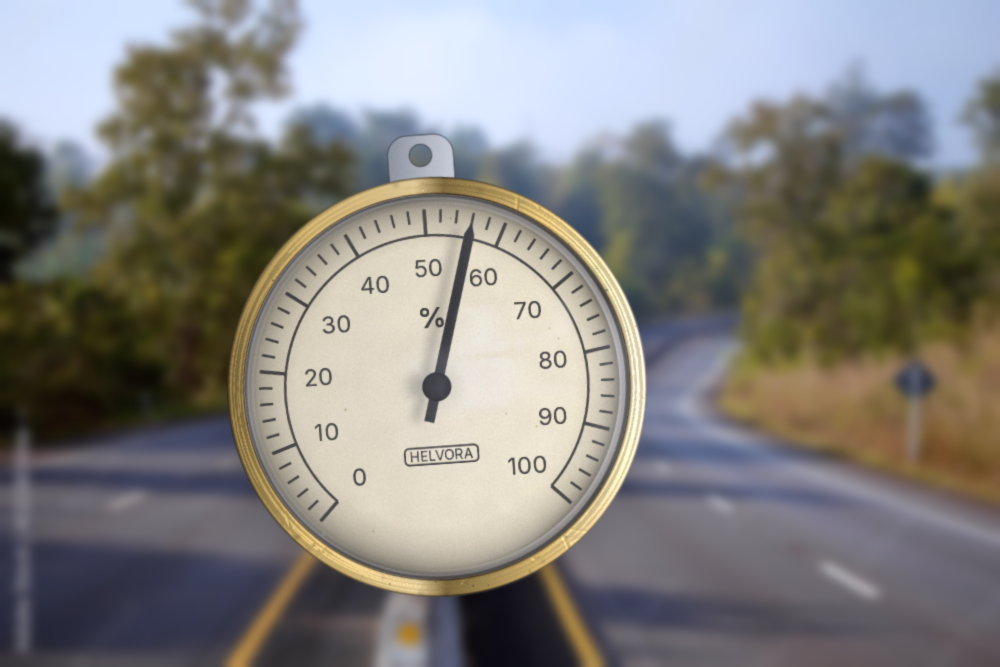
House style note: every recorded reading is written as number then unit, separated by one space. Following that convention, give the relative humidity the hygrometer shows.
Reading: 56 %
